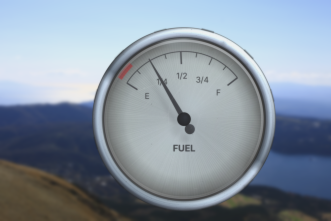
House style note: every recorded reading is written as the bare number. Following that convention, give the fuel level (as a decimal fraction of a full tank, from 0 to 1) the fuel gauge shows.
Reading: 0.25
